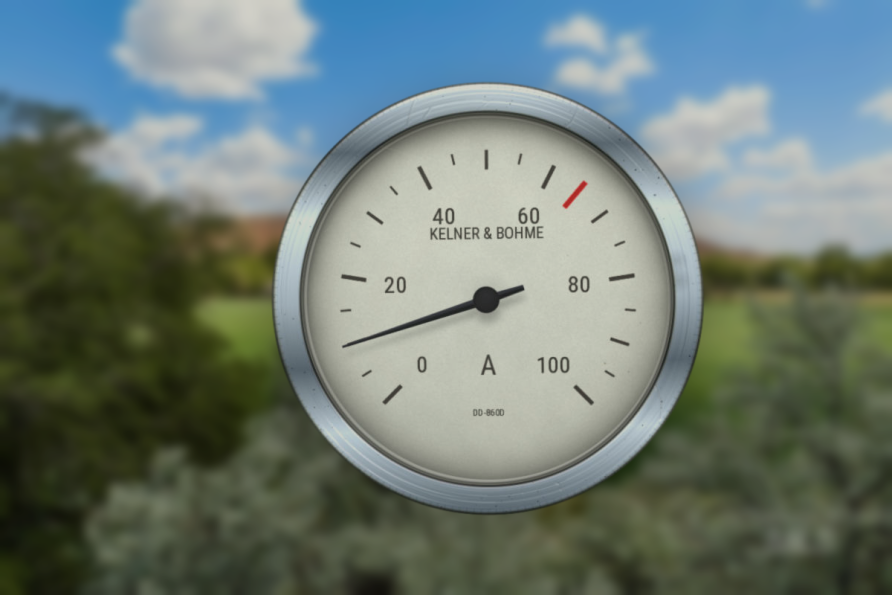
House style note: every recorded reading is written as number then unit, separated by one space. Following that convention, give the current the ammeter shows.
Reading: 10 A
